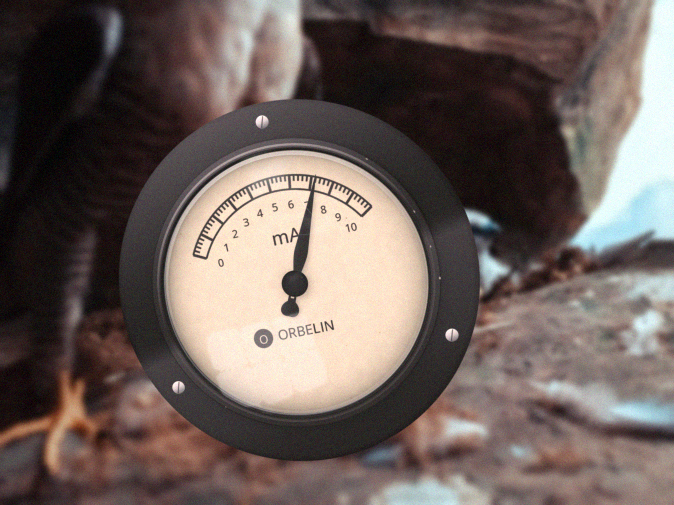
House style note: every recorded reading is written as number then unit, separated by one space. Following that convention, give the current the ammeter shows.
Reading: 7.2 mA
